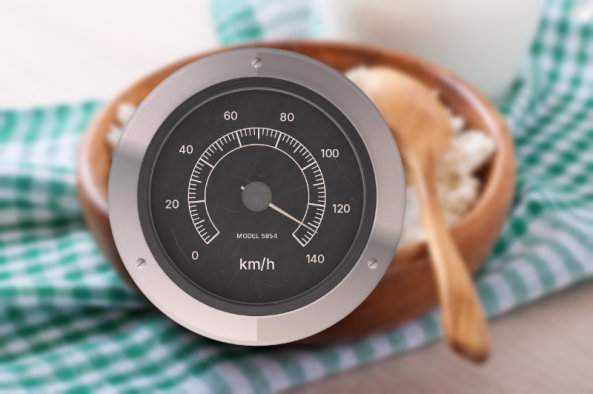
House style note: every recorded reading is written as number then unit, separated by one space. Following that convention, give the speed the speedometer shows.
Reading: 132 km/h
